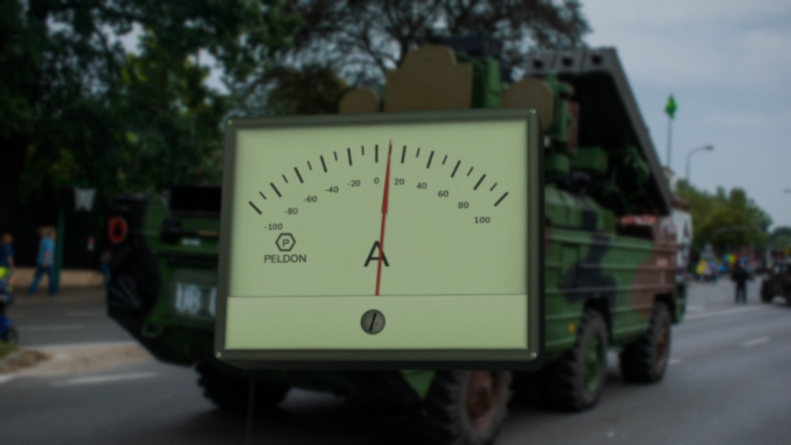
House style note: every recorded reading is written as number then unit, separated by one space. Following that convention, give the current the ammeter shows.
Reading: 10 A
